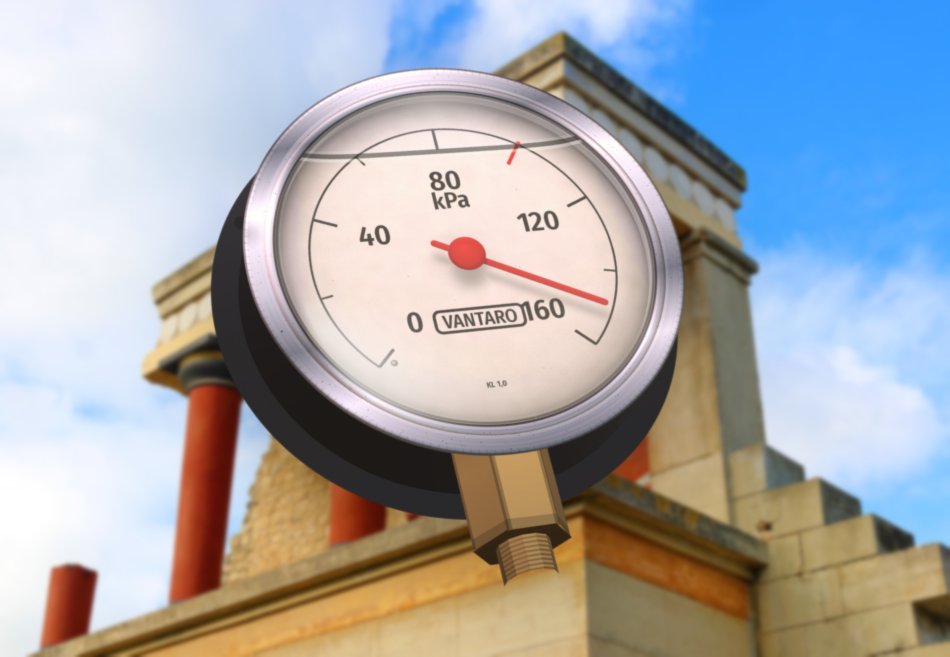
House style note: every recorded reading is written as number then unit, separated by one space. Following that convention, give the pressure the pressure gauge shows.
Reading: 150 kPa
